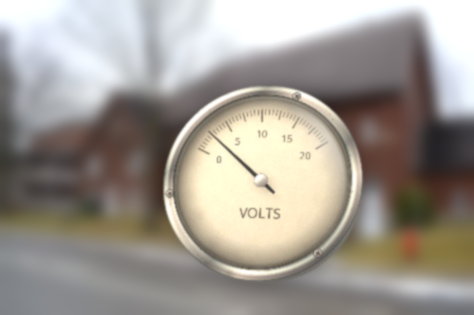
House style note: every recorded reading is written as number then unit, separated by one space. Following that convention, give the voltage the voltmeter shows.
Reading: 2.5 V
